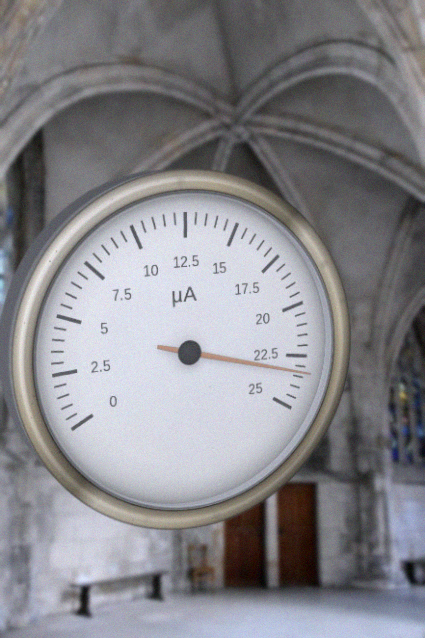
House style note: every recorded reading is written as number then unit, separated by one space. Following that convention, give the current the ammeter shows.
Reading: 23.25 µA
